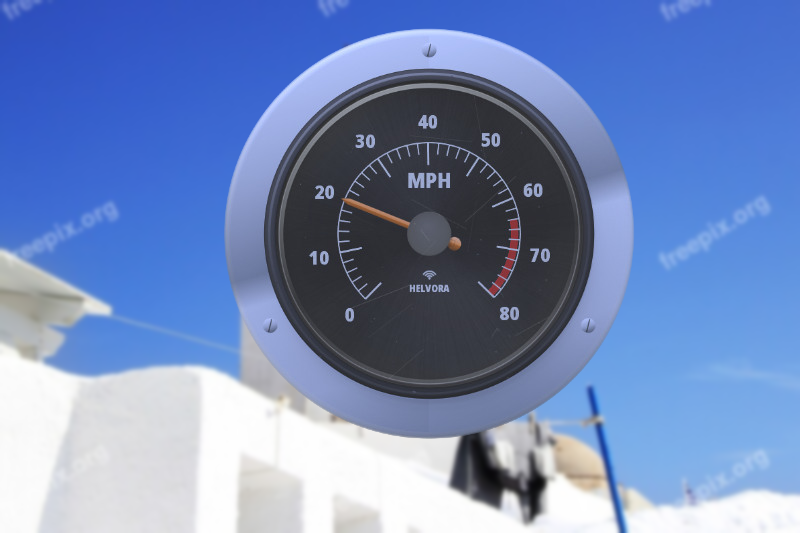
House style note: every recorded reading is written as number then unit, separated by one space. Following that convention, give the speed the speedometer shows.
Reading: 20 mph
